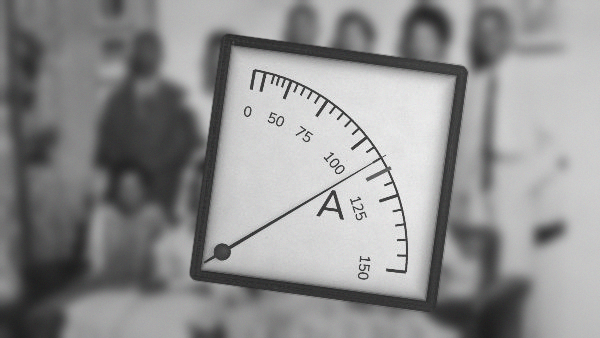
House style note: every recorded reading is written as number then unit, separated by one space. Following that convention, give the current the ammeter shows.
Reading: 110 A
